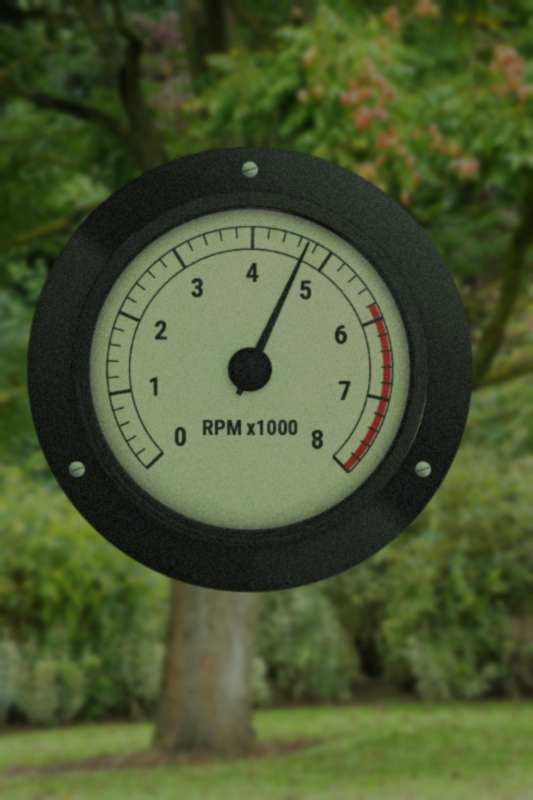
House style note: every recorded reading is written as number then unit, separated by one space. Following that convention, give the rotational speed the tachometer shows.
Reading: 4700 rpm
